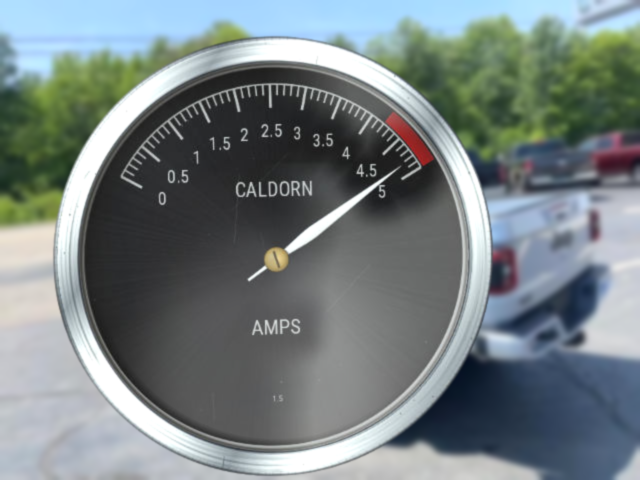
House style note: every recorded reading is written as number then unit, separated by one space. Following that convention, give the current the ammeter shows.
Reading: 4.8 A
